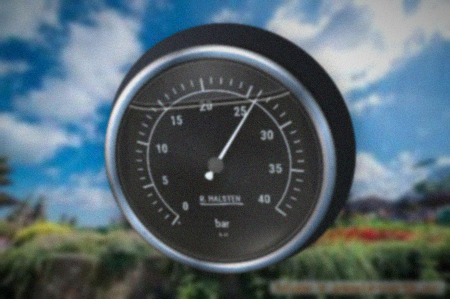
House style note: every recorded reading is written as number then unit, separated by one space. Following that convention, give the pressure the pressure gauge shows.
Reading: 26 bar
